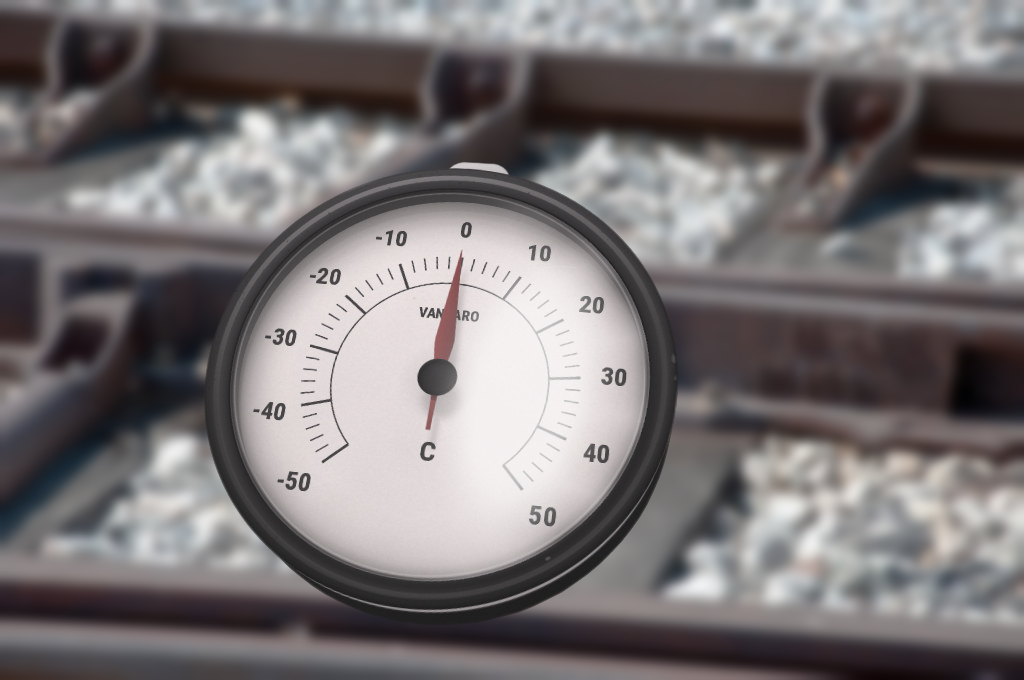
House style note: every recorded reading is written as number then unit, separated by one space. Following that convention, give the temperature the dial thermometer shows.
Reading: 0 °C
